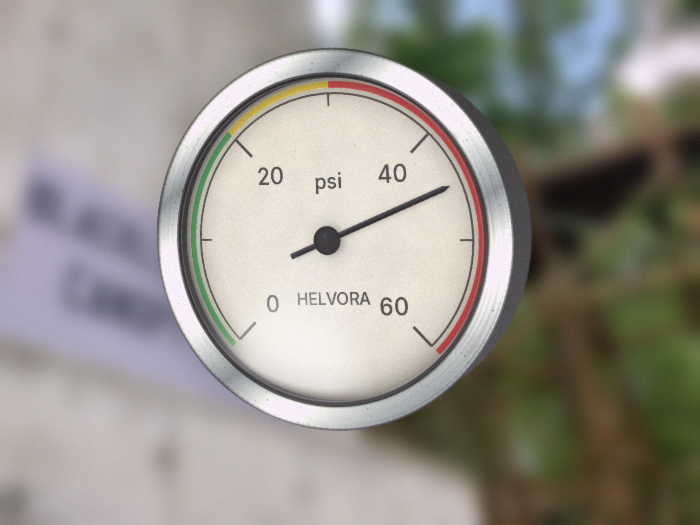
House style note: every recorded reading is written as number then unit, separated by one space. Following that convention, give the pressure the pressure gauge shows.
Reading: 45 psi
